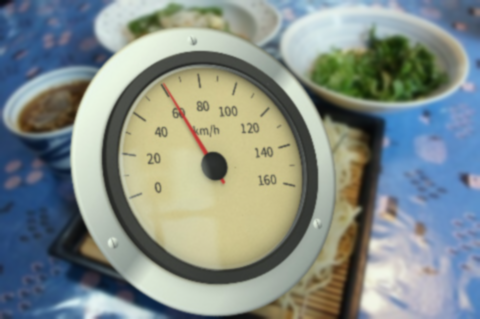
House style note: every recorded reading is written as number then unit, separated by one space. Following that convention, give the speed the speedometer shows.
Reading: 60 km/h
